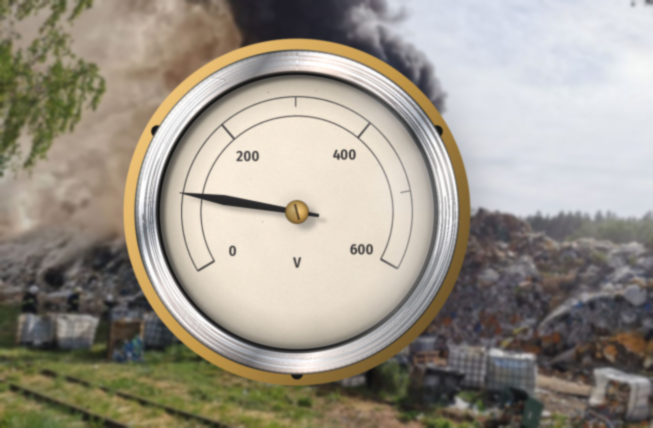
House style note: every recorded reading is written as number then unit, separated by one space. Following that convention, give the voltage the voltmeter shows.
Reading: 100 V
